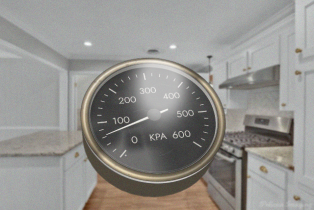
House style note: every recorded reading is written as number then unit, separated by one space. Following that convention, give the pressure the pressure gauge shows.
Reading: 60 kPa
